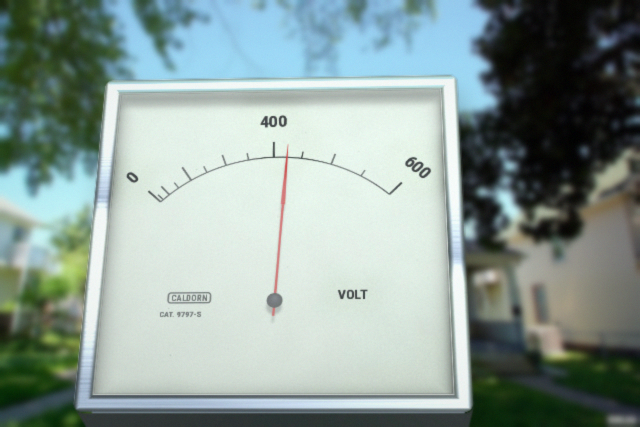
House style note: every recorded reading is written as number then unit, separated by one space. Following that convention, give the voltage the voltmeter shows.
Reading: 425 V
